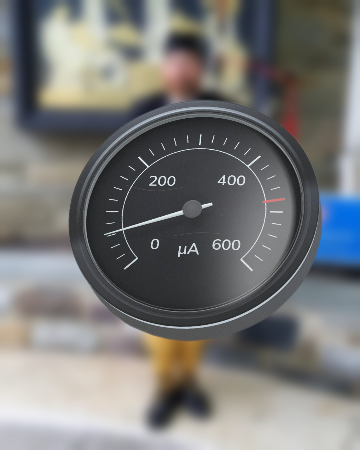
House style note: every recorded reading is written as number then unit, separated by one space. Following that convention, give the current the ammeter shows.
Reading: 60 µA
